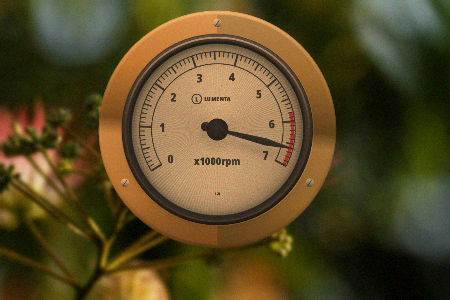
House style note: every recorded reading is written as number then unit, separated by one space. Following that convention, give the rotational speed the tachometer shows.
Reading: 6600 rpm
